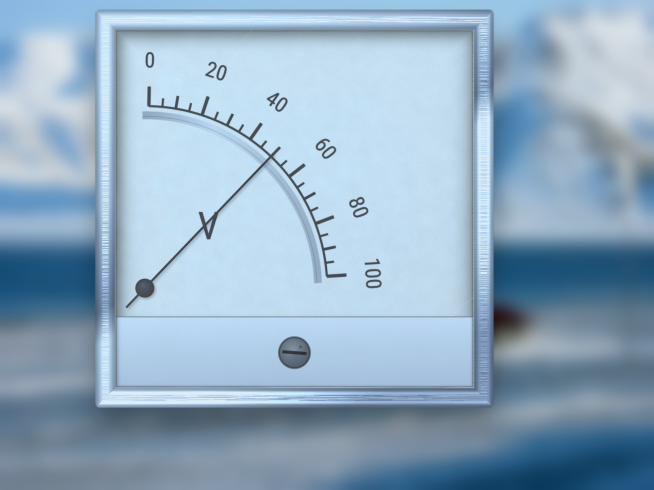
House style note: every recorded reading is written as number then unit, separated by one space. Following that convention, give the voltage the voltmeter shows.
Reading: 50 V
